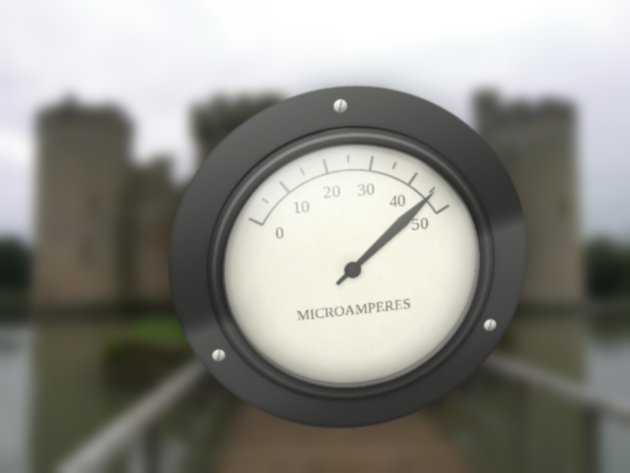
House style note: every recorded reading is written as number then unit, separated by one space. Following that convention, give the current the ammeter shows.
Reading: 45 µA
